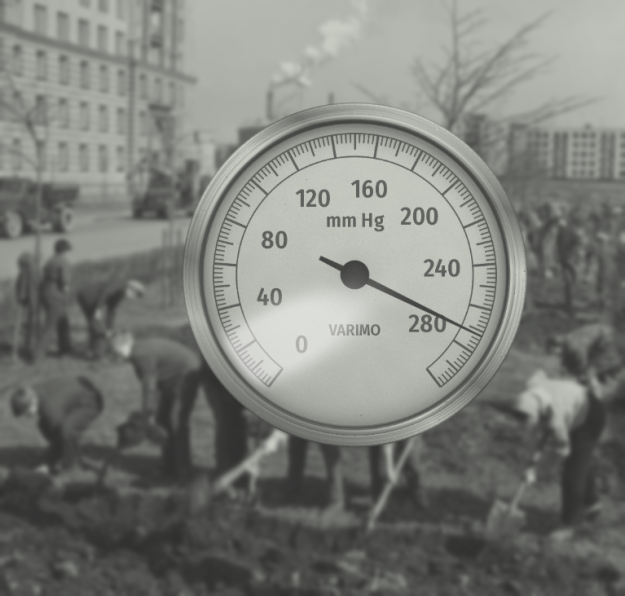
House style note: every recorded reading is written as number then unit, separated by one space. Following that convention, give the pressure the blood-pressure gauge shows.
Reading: 272 mmHg
